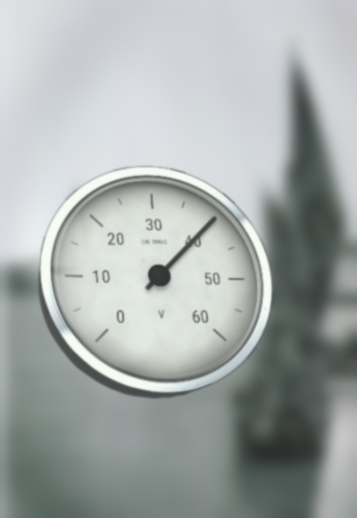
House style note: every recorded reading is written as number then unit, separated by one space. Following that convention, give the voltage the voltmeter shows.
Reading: 40 V
